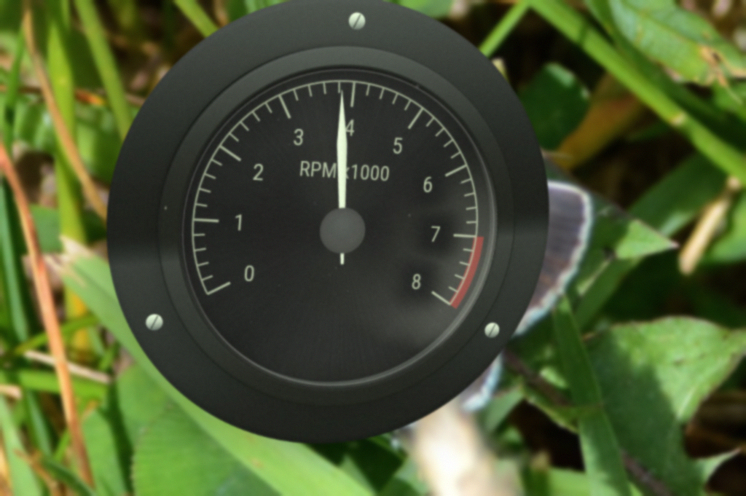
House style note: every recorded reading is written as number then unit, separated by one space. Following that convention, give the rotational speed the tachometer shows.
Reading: 3800 rpm
